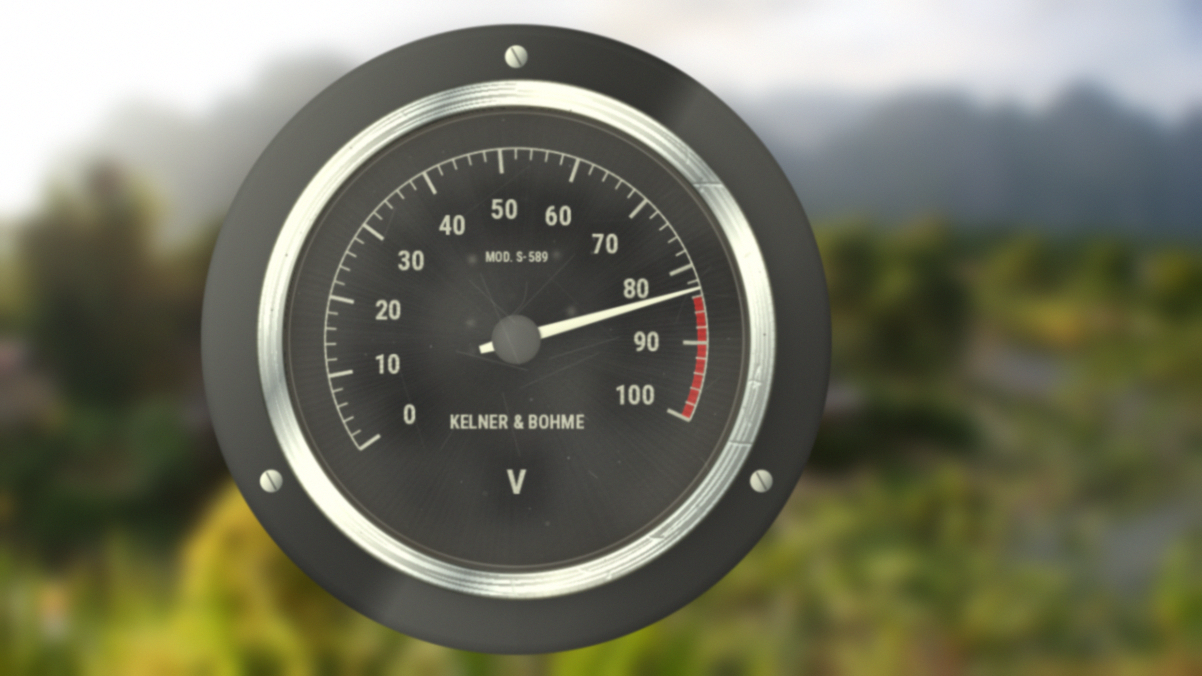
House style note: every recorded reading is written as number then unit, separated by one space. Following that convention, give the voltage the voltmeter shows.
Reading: 83 V
